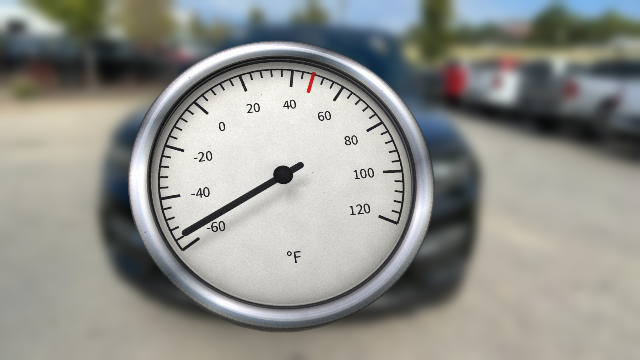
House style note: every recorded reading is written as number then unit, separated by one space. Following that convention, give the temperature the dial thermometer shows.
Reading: -56 °F
